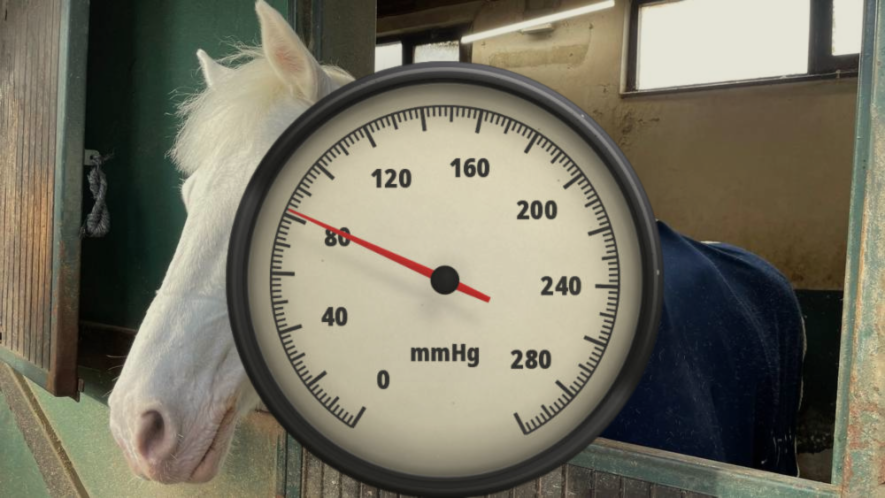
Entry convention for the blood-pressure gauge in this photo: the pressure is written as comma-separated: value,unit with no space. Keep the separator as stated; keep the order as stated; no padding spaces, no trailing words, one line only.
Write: 82,mmHg
